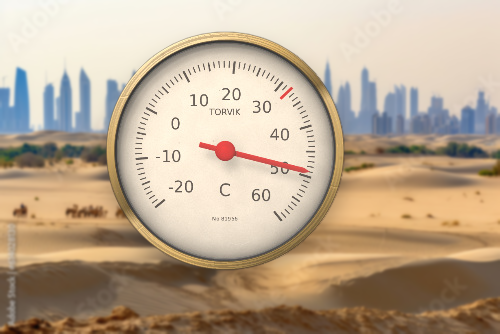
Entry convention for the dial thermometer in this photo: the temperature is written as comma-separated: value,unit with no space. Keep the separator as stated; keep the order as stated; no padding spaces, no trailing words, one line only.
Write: 49,°C
